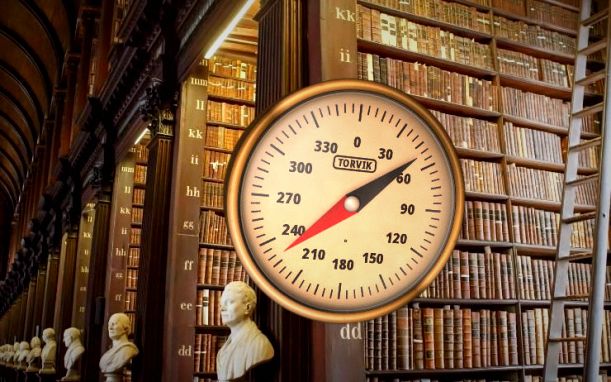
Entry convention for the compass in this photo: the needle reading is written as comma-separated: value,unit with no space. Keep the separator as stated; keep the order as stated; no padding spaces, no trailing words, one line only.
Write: 230,°
